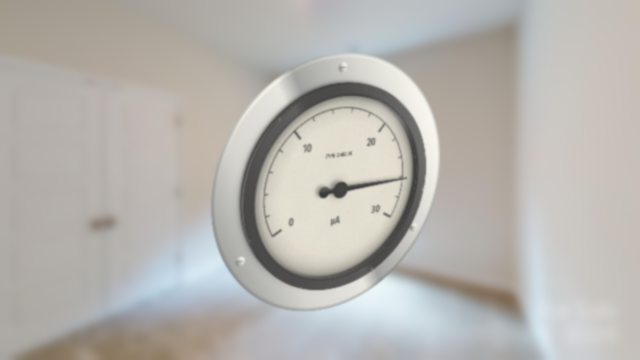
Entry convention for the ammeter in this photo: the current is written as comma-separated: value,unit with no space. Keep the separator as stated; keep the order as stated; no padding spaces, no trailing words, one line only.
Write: 26,µA
